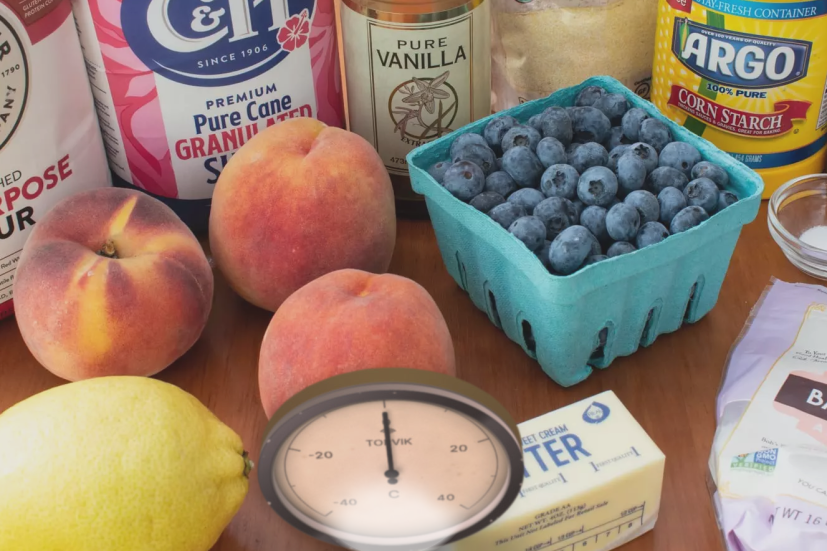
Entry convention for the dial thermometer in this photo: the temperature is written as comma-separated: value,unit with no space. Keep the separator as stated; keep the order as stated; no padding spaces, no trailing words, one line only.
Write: 0,°C
